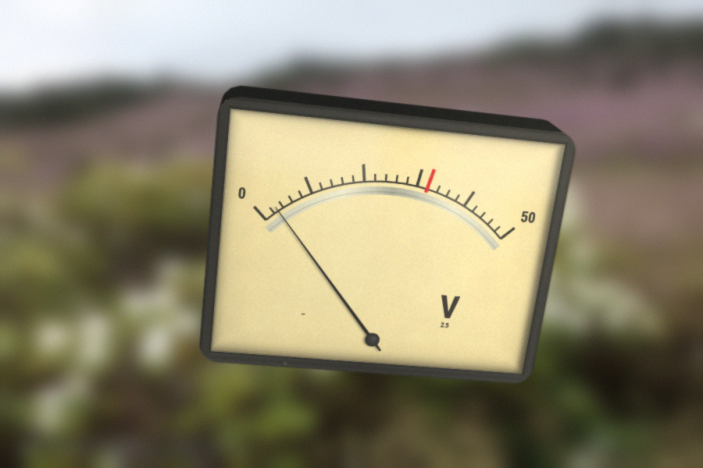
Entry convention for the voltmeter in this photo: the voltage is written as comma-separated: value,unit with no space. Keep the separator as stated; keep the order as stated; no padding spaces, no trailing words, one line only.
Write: 3,V
